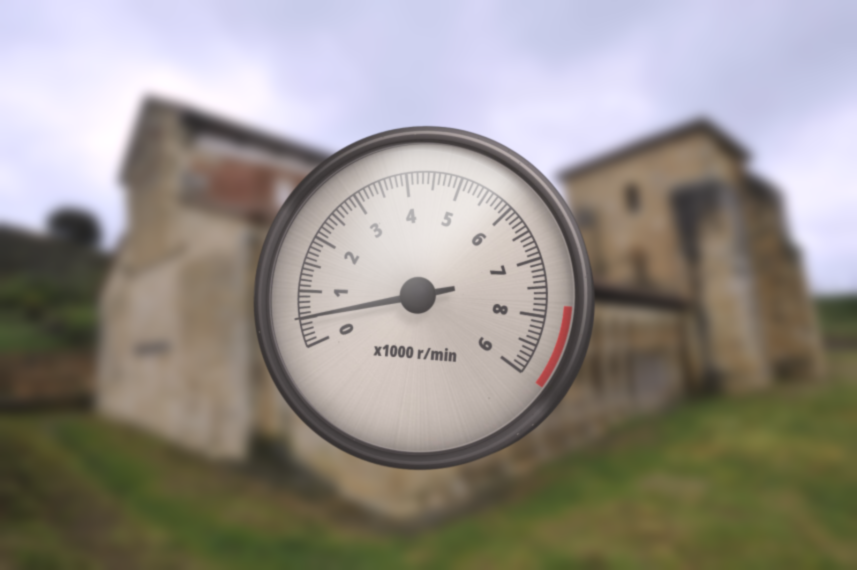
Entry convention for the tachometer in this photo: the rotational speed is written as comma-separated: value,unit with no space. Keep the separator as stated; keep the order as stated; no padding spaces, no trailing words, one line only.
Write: 500,rpm
